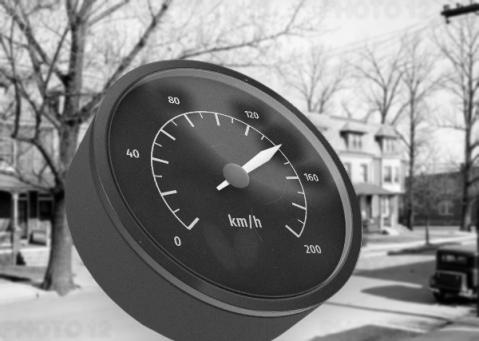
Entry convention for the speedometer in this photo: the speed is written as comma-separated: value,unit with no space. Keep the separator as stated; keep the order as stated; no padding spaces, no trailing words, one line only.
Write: 140,km/h
